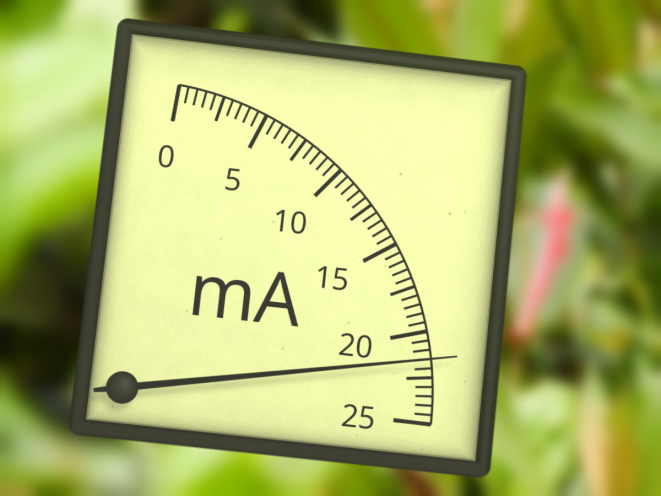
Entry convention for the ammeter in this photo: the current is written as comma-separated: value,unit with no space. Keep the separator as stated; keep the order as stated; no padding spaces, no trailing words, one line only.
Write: 21.5,mA
